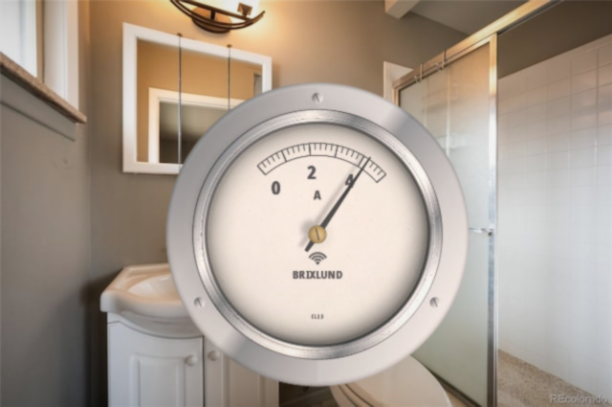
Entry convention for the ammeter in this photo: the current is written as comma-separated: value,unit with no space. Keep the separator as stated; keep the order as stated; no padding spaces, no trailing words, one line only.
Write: 4.2,A
